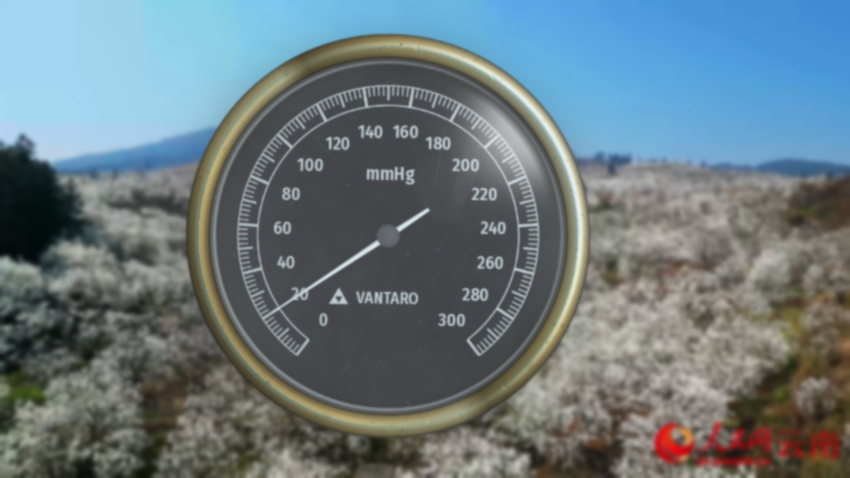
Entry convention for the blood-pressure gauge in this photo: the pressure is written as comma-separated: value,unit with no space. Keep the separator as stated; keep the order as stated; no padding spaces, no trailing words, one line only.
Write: 20,mmHg
